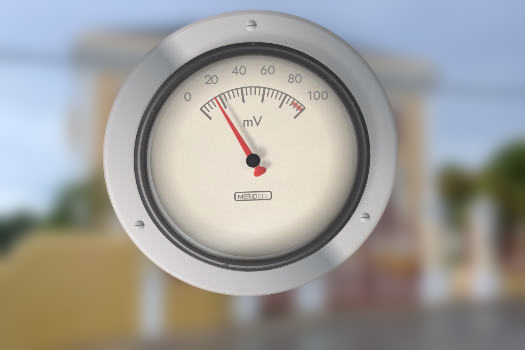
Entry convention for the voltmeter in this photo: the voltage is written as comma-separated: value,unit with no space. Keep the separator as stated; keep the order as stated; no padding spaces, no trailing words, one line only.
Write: 16,mV
